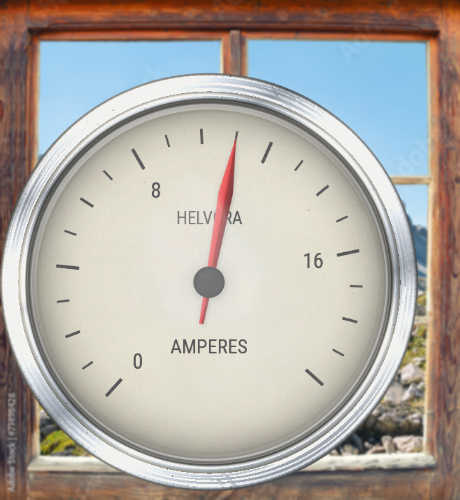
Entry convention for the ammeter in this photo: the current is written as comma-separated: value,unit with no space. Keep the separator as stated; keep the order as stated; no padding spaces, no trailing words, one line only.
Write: 11,A
